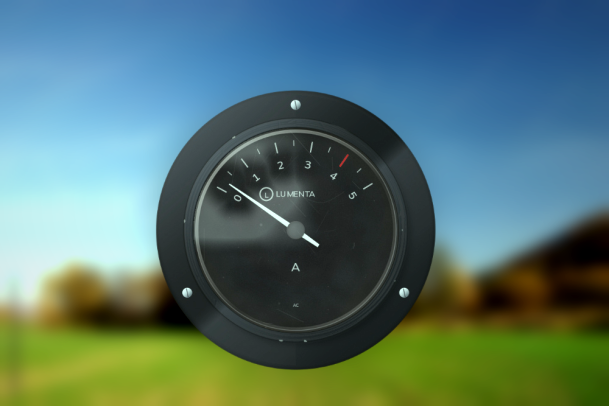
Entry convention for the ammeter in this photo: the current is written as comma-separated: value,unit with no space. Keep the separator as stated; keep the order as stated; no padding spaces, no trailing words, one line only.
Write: 0.25,A
